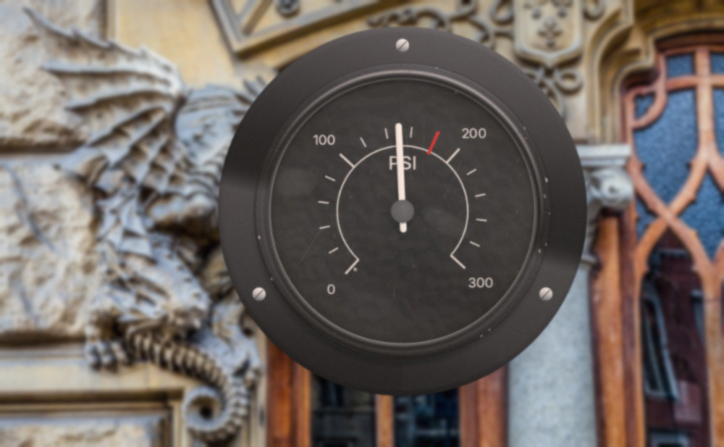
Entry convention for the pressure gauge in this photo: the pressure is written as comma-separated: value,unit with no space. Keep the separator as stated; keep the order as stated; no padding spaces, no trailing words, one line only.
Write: 150,psi
